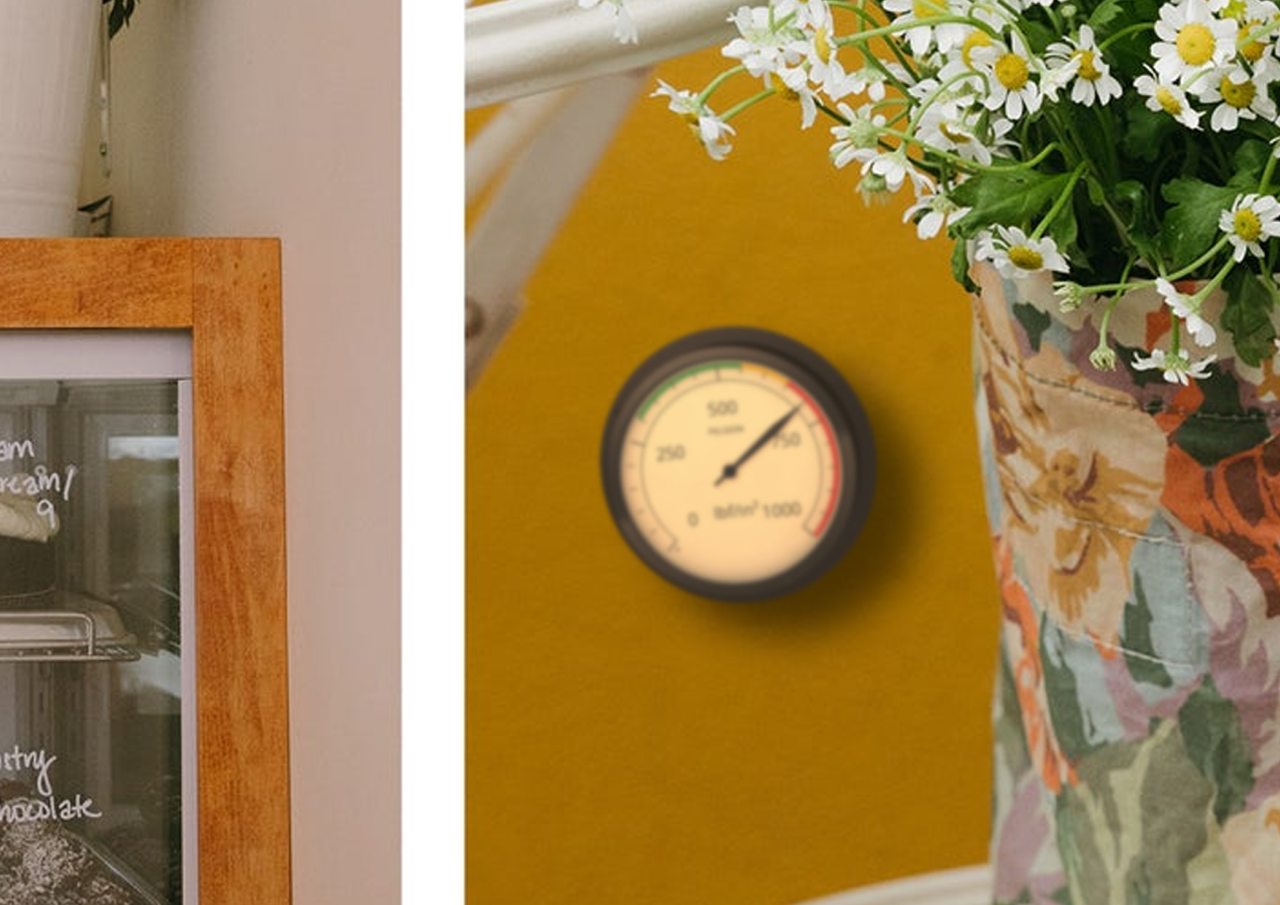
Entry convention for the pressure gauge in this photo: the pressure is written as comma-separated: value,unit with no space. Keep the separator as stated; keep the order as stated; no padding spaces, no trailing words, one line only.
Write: 700,psi
